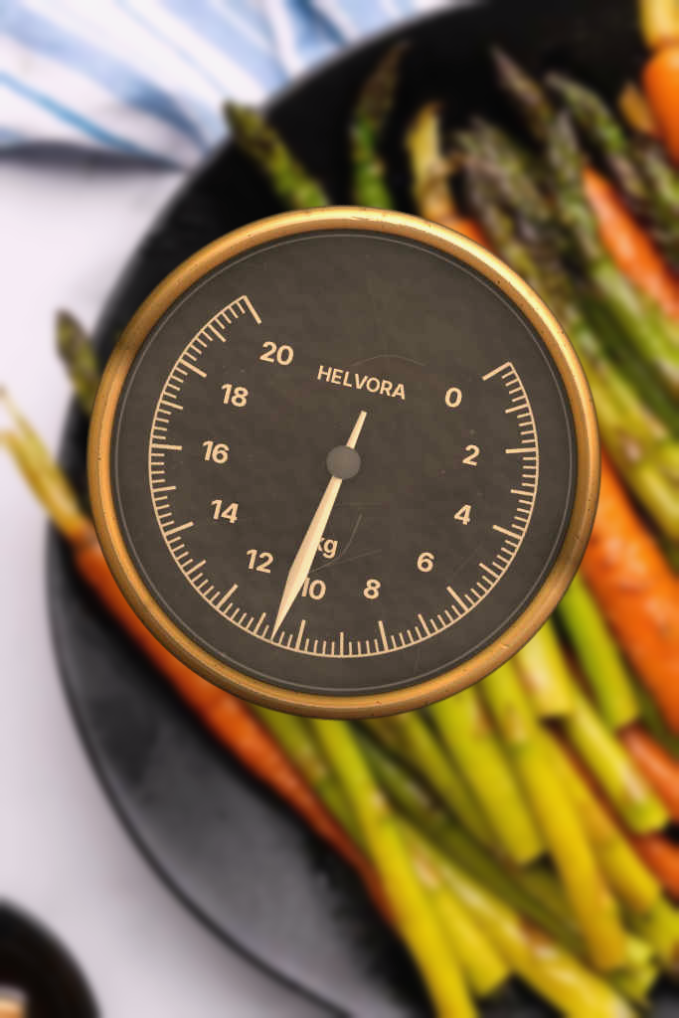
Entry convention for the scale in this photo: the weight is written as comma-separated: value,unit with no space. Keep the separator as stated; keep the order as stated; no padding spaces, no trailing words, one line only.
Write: 10.6,kg
